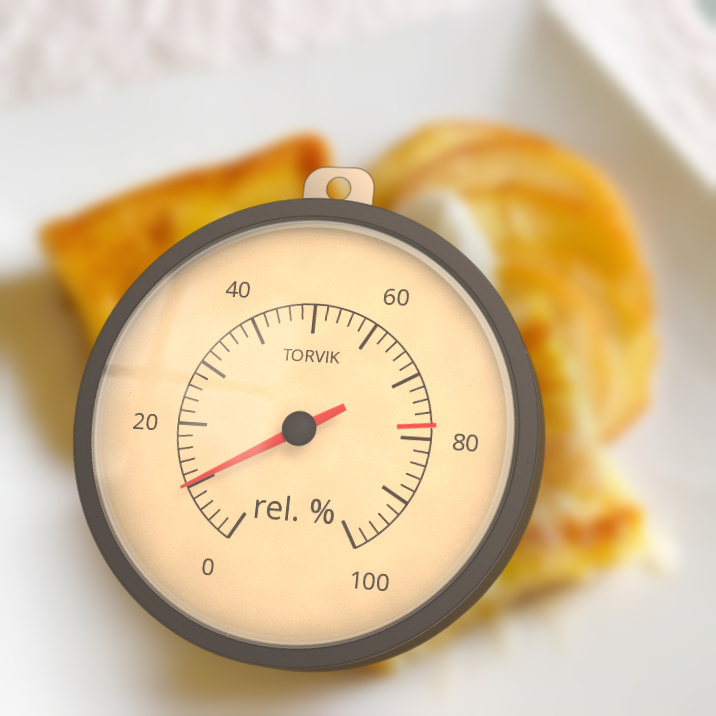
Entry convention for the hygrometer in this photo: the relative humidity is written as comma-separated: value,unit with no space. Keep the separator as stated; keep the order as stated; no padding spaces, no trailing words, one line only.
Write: 10,%
